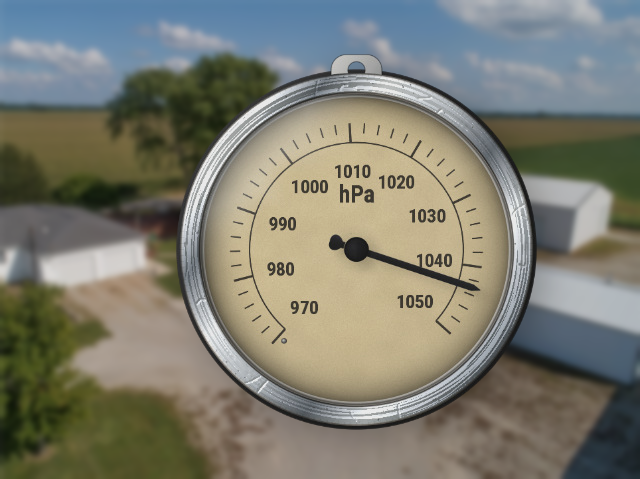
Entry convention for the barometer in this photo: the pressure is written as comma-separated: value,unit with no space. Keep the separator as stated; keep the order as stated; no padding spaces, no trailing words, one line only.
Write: 1043,hPa
